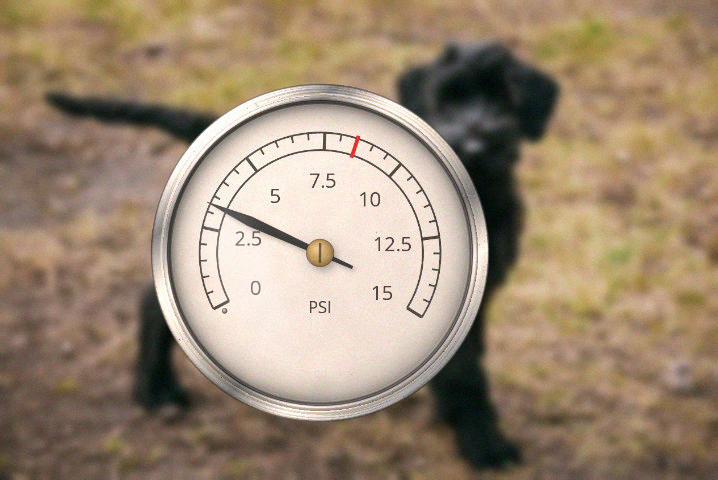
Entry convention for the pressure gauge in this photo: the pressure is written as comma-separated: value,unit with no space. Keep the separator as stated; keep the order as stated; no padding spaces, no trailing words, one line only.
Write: 3.25,psi
